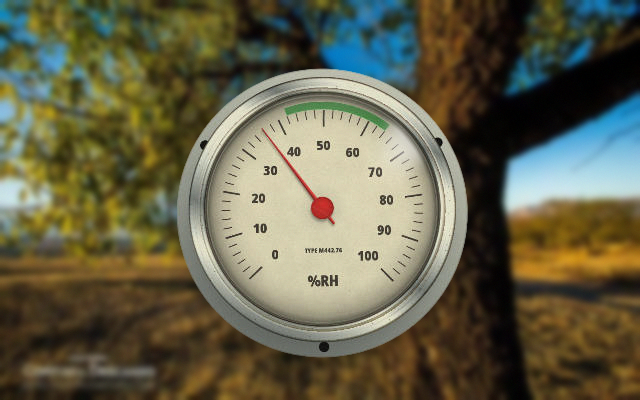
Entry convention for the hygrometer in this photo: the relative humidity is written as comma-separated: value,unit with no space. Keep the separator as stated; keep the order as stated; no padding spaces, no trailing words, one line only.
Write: 36,%
